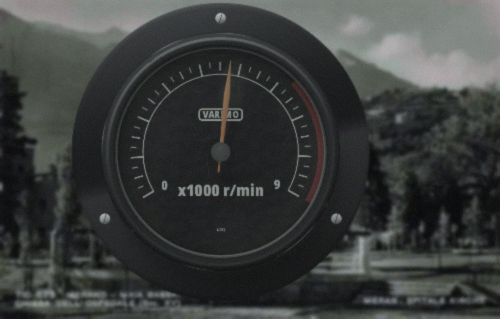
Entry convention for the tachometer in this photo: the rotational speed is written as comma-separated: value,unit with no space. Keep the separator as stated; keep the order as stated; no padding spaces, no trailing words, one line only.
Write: 4750,rpm
